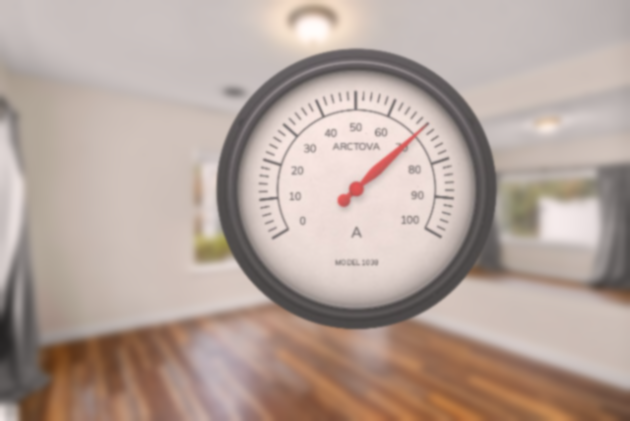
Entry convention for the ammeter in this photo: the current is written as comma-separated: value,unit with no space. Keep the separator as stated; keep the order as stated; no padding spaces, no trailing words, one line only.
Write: 70,A
